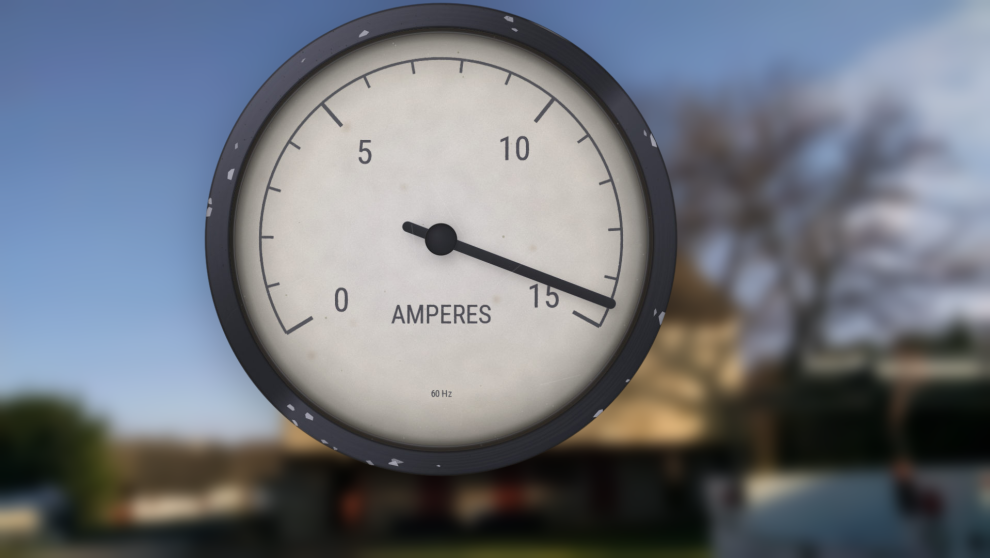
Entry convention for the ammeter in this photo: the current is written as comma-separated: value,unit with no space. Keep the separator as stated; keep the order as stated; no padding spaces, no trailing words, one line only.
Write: 14.5,A
